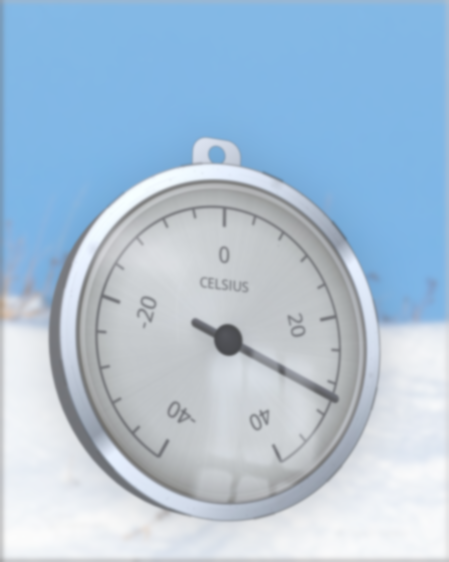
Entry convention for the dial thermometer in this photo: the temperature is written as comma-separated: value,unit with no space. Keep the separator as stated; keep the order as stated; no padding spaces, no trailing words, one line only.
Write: 30,°C
